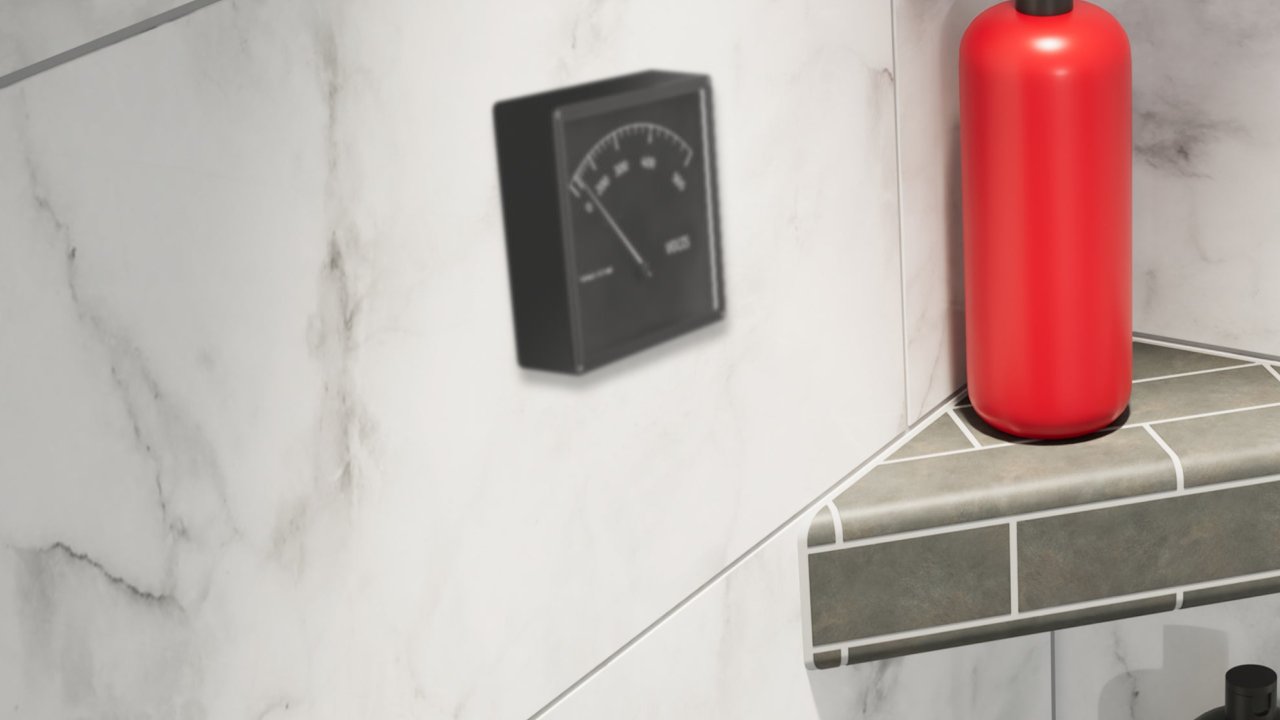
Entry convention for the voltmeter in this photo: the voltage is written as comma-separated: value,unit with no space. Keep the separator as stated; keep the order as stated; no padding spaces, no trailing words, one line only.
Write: 100,V
